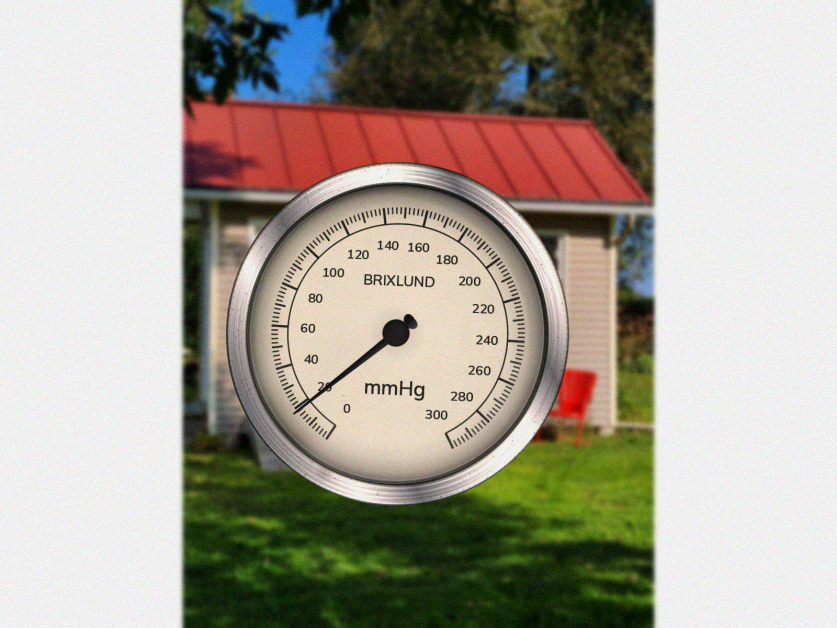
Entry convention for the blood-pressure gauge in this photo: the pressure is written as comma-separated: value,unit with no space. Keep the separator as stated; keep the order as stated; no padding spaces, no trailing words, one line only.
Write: 18,mmHg
